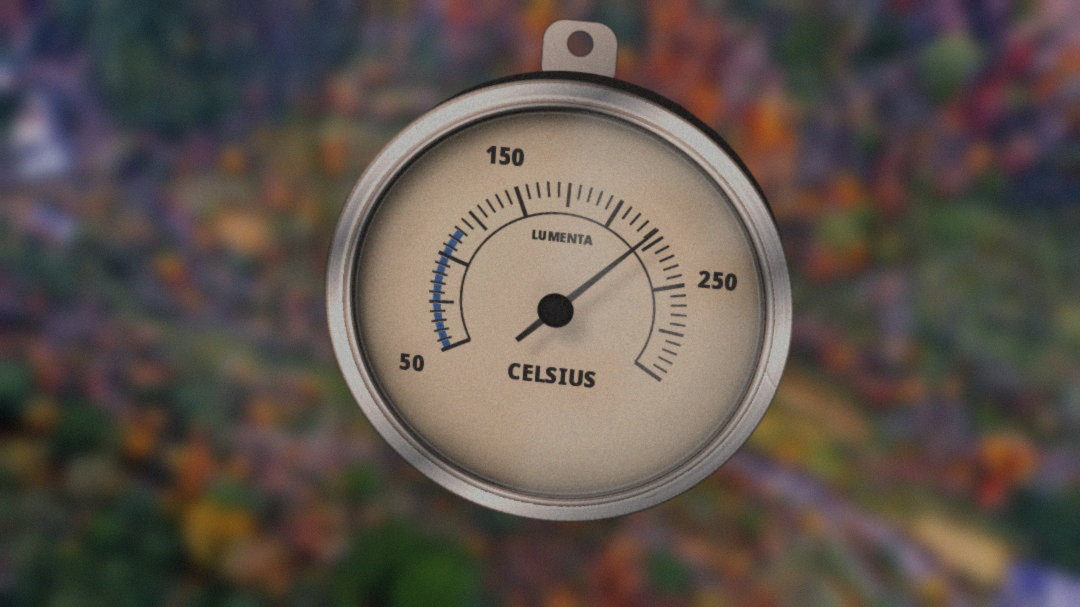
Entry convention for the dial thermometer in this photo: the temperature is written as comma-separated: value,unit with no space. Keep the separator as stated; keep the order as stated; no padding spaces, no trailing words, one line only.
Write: 220,°C
